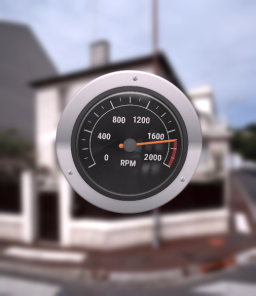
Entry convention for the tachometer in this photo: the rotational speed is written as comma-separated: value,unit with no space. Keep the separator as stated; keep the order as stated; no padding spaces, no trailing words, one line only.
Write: 1700,rpm
